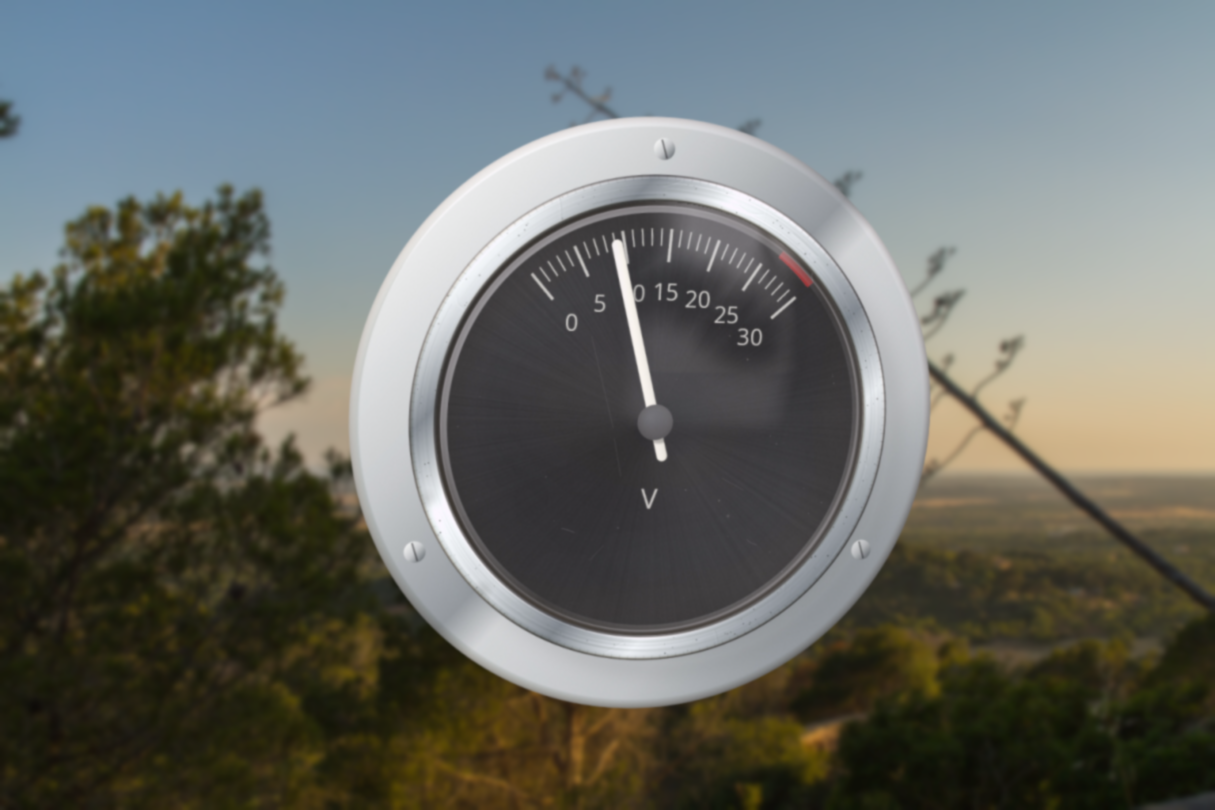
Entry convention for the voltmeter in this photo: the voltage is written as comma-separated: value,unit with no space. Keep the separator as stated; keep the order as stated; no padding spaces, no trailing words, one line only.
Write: 9,V
